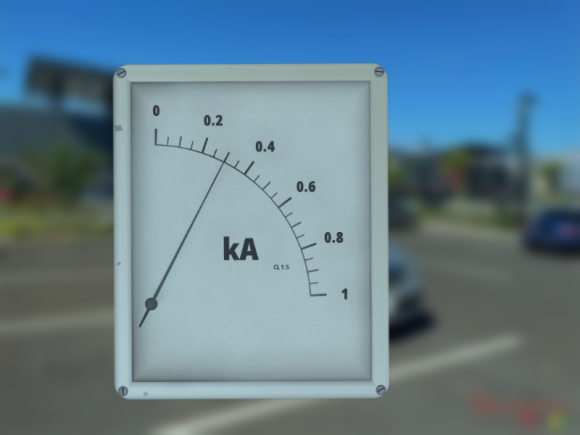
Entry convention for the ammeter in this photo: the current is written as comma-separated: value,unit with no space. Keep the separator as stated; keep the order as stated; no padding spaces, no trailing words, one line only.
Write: 0.3,kA
